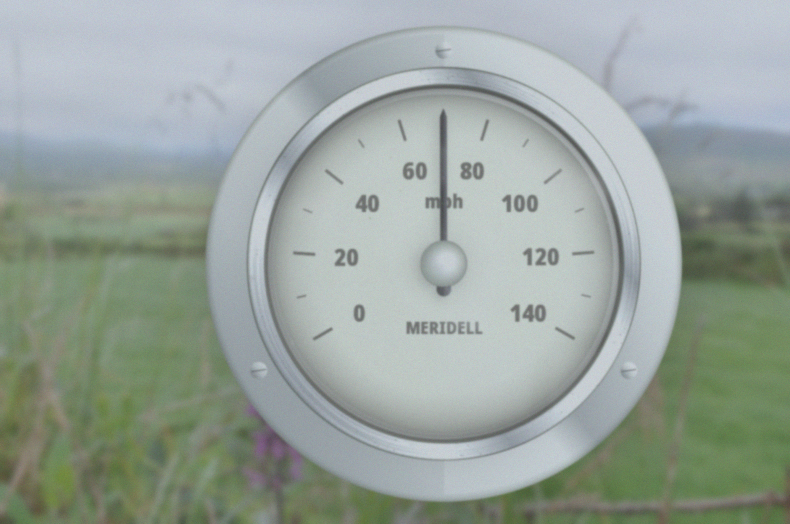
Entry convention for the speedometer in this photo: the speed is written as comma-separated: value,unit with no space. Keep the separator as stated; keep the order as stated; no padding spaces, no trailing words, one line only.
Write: 70,mph
